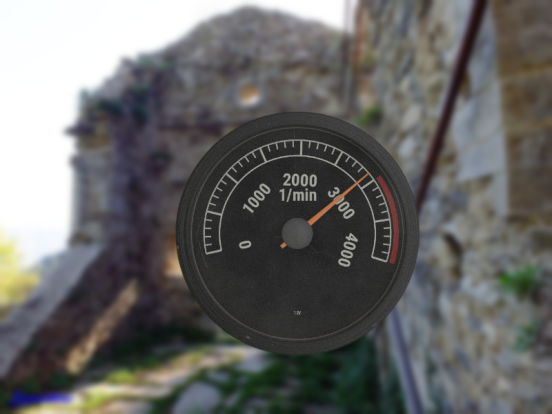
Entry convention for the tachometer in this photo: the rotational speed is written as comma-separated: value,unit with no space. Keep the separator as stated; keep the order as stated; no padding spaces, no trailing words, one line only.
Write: 2900,rpm
